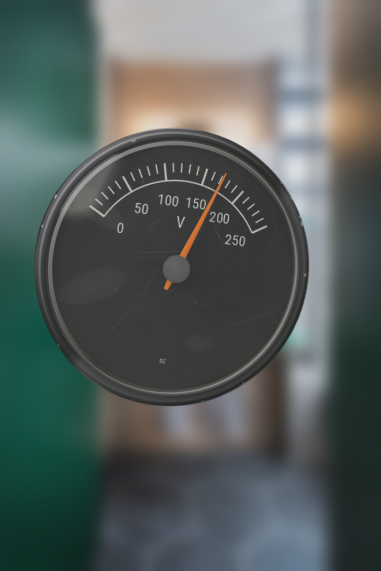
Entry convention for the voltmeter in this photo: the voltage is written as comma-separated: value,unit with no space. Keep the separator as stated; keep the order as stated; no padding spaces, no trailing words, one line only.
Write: 170,V
